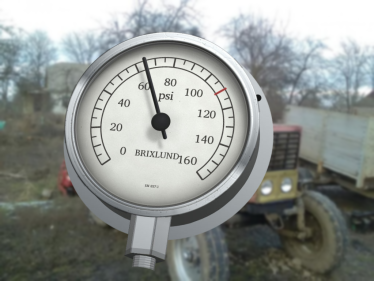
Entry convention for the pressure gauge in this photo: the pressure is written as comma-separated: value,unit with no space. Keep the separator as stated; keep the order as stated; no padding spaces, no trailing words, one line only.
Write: 65,psi
